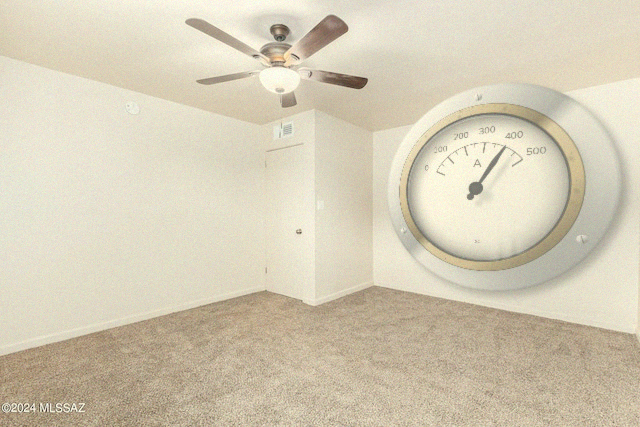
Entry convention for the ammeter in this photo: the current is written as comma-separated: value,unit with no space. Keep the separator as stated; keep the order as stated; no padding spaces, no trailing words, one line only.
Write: 400,A
